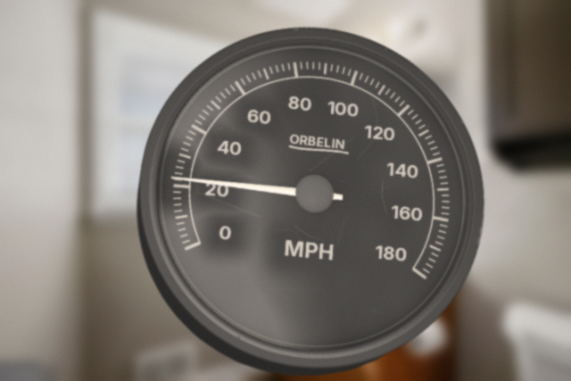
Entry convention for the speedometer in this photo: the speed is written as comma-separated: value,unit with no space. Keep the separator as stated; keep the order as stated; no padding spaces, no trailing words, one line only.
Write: 22,mph
